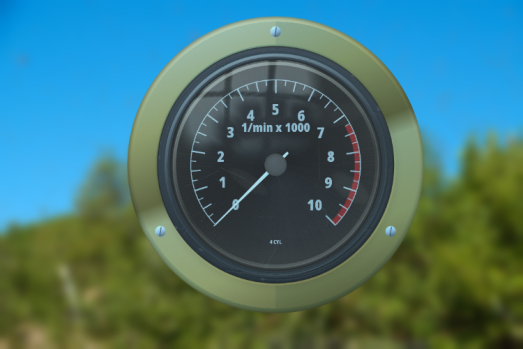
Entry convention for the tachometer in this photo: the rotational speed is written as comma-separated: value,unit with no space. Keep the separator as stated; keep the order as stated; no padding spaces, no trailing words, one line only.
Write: 0,rpm
